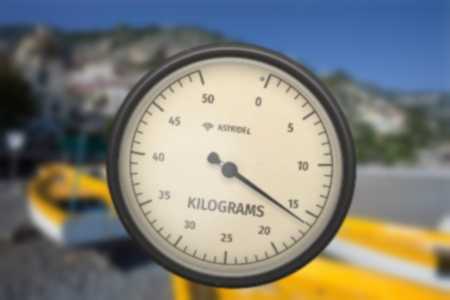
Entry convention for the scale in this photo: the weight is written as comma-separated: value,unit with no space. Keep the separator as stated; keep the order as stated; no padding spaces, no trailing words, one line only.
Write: 16,kg
